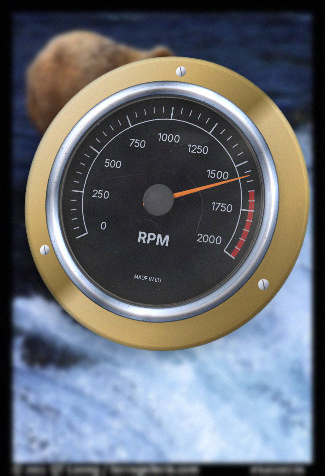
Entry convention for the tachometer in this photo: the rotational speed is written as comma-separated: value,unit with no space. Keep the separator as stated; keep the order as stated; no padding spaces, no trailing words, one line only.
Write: 1575,rpm
